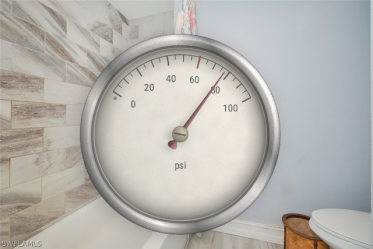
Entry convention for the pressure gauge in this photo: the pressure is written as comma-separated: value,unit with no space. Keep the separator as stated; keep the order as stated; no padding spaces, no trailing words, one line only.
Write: 77.5,psi
